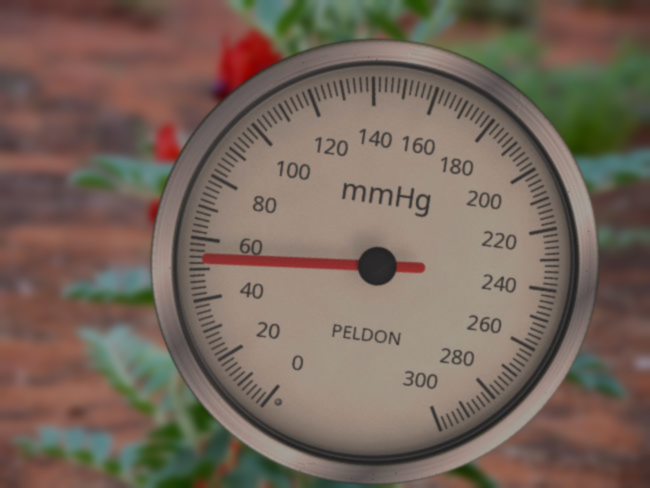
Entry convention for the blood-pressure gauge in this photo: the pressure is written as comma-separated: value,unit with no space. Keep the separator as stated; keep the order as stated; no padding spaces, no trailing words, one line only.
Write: 54,mmHg
